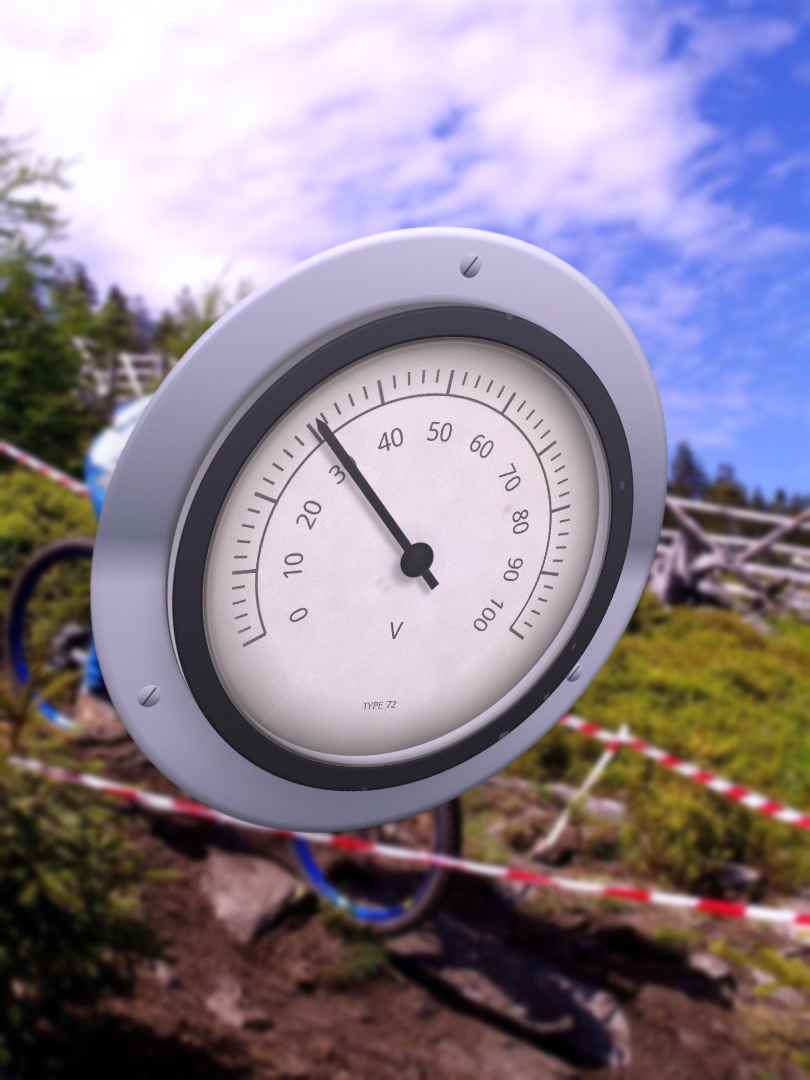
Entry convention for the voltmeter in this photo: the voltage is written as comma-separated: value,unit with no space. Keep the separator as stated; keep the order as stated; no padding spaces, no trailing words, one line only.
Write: 31,V
